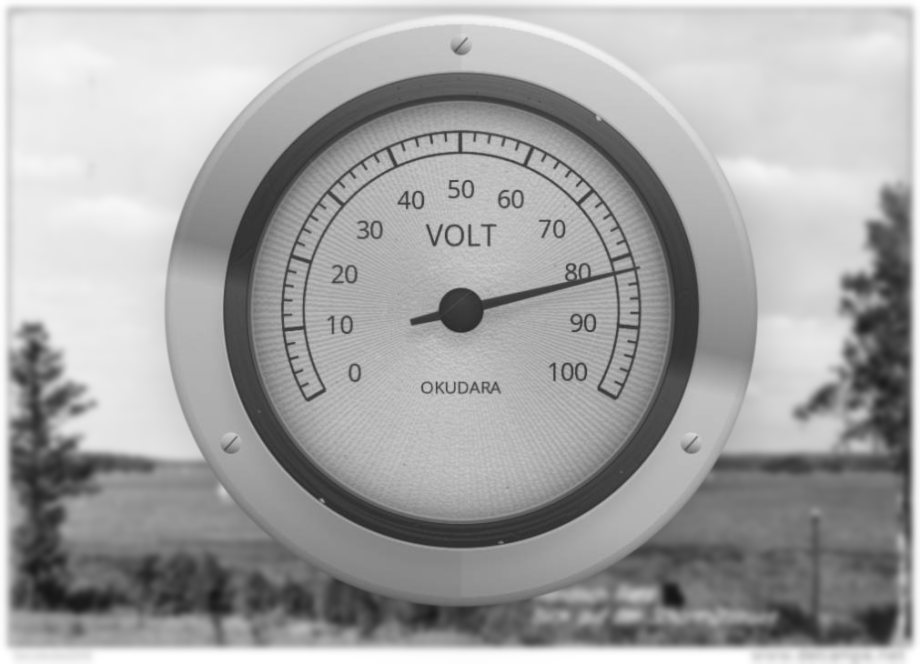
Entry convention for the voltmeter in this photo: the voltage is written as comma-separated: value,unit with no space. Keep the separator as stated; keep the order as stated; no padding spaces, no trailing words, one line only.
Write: 82,V
